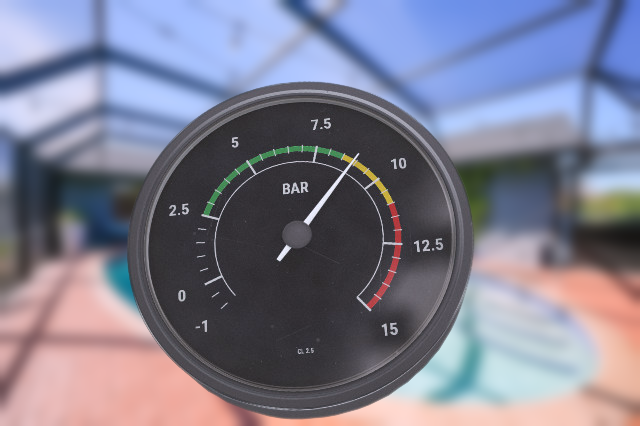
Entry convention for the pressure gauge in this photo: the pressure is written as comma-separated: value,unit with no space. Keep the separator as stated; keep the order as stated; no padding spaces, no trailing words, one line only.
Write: 9,bar
